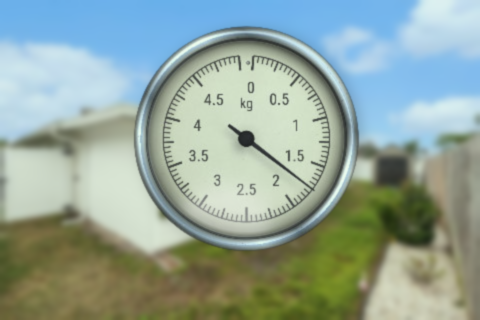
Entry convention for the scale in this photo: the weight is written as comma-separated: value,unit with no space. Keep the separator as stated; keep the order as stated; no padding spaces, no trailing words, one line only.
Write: 1.75,kg
